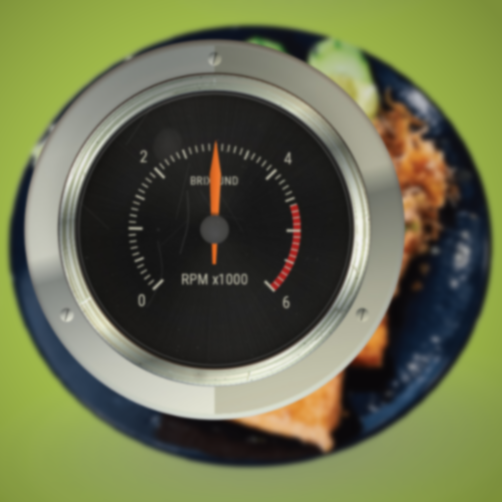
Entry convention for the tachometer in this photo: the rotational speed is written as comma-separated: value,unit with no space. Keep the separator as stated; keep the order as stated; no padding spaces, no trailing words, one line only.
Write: 3000,rpm
